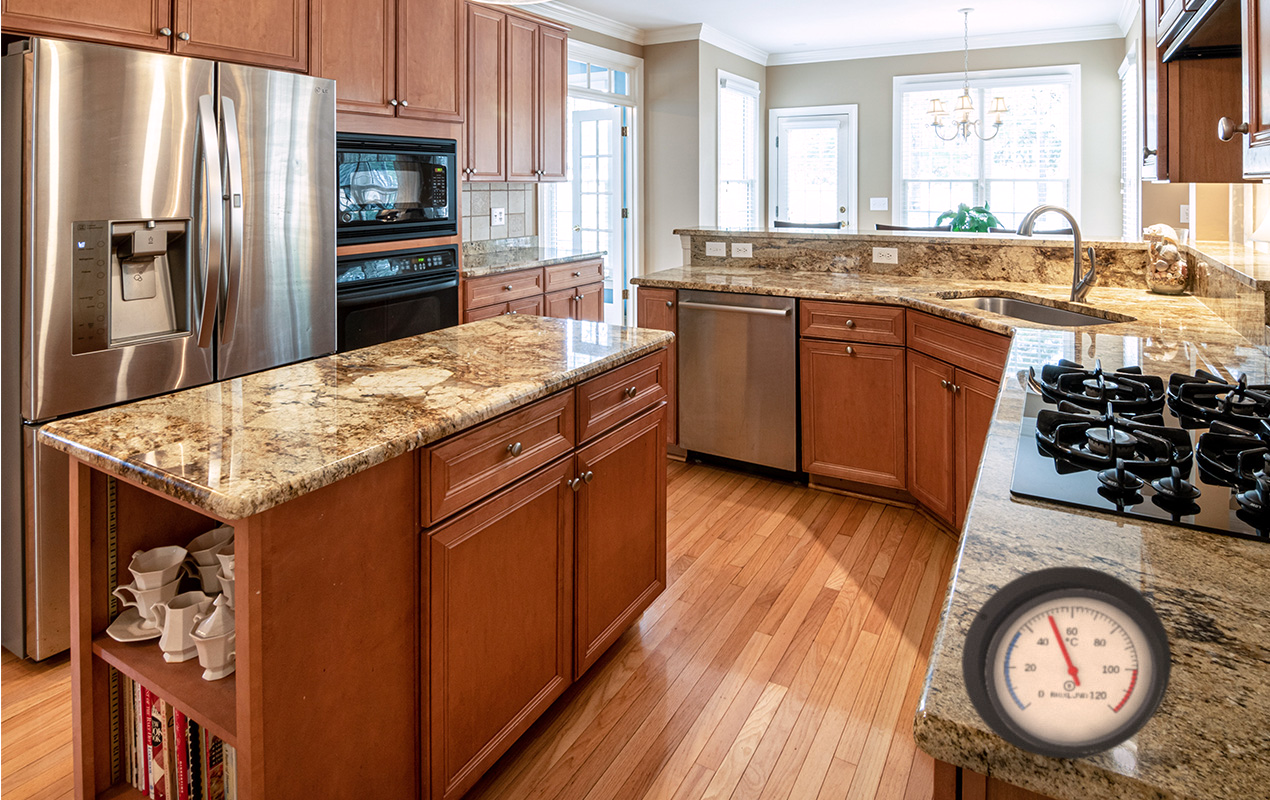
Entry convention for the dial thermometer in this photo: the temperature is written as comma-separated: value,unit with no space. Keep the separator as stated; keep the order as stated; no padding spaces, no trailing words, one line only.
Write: 50,°C
